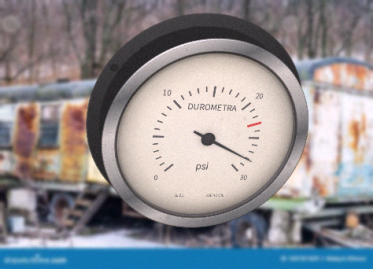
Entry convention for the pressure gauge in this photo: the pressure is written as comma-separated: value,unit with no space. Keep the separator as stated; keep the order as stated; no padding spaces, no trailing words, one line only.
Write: 28,psi
